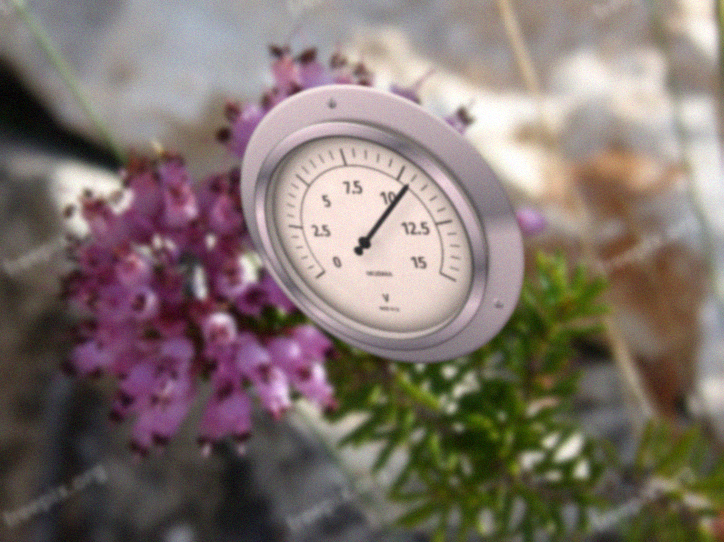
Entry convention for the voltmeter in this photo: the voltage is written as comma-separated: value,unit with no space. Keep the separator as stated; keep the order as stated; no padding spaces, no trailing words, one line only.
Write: 10.5,V
